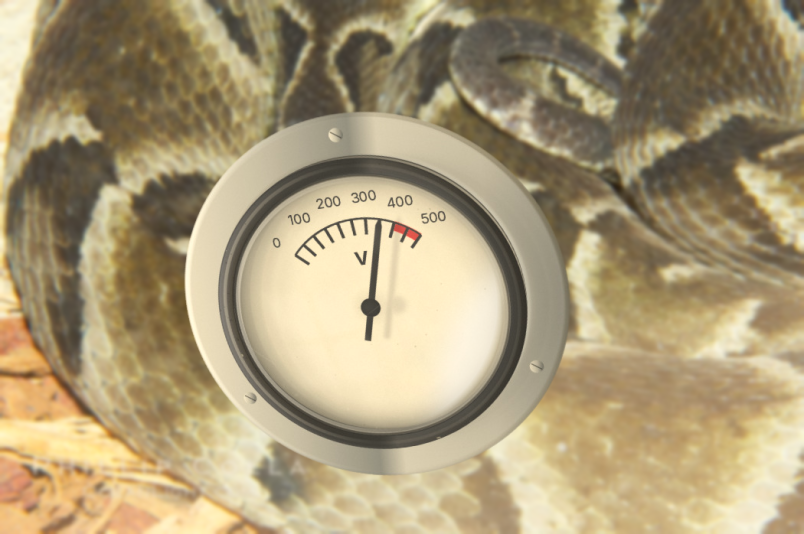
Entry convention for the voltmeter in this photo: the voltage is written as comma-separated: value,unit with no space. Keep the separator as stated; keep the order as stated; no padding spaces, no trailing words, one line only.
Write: 350,V
